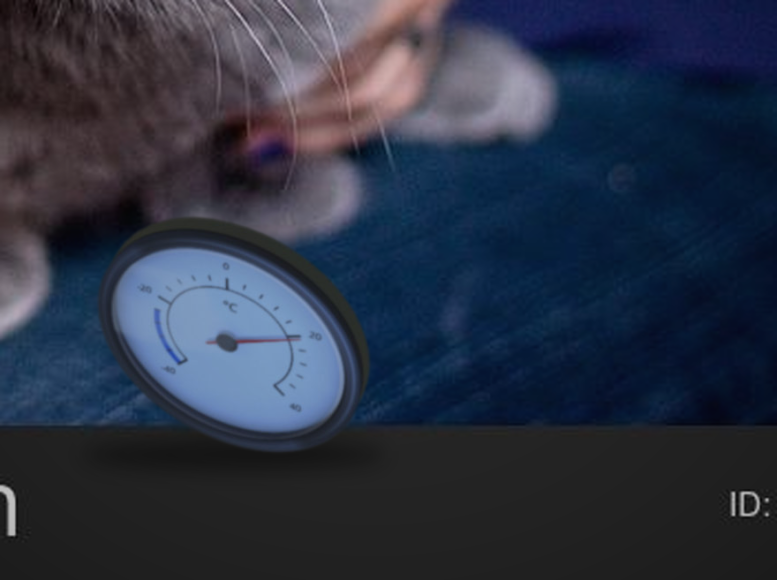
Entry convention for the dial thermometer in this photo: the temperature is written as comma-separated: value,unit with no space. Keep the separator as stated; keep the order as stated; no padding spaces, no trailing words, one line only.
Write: 20,°C
